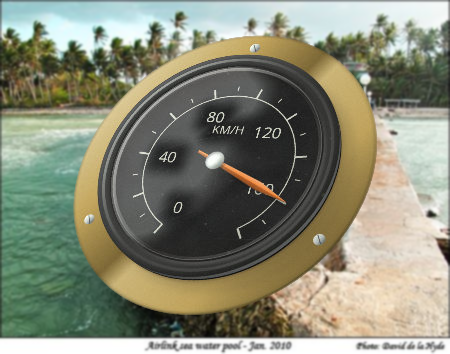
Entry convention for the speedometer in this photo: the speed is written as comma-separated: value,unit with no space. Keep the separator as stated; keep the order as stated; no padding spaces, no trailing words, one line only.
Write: 160,km/h
